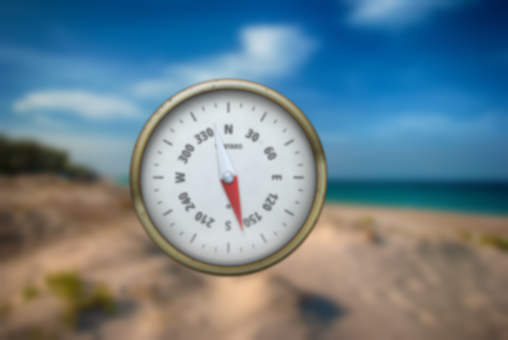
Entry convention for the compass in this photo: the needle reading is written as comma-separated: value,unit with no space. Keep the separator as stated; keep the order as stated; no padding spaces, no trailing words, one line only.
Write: 165,°
